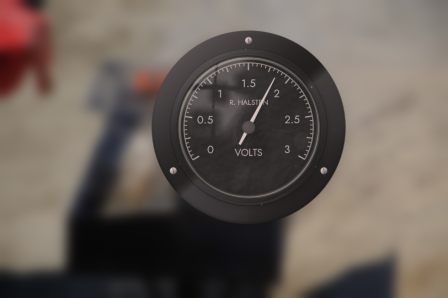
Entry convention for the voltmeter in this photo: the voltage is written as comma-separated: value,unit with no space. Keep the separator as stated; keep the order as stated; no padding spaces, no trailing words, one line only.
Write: 1.85,V
